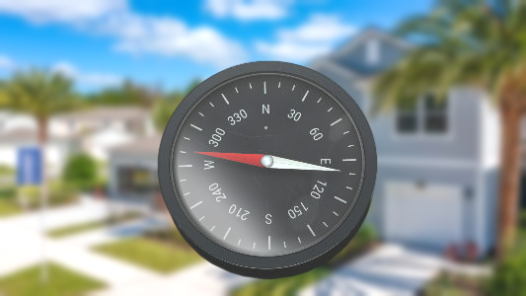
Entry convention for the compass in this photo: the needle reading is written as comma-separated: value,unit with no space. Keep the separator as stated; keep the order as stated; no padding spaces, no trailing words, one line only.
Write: 280,°
